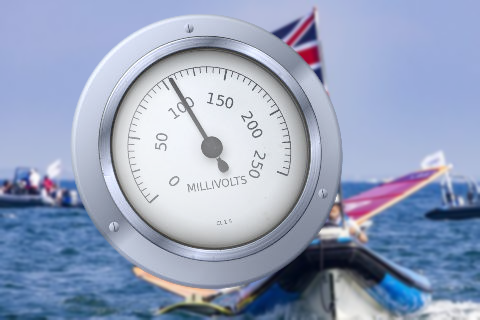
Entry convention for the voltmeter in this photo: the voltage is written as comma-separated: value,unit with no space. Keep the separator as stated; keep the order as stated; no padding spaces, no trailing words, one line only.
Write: 105,mV
